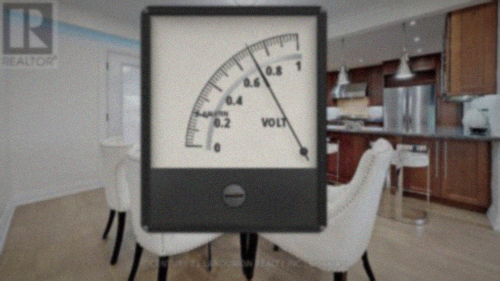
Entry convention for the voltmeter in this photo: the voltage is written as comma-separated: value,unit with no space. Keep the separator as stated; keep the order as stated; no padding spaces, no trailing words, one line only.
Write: 0.7,V
